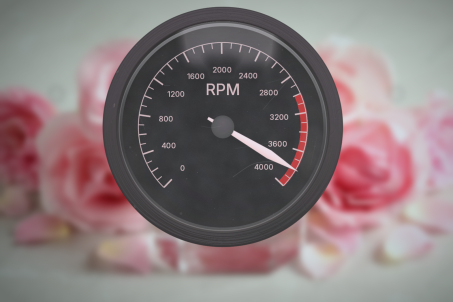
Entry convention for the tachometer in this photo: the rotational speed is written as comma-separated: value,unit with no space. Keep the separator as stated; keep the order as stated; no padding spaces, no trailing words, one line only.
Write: 3800,rpm
